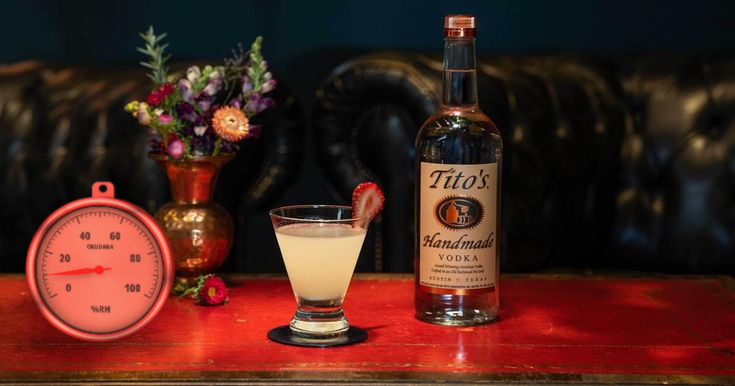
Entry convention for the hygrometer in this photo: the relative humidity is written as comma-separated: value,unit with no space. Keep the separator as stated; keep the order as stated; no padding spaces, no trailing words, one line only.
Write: 10,%
